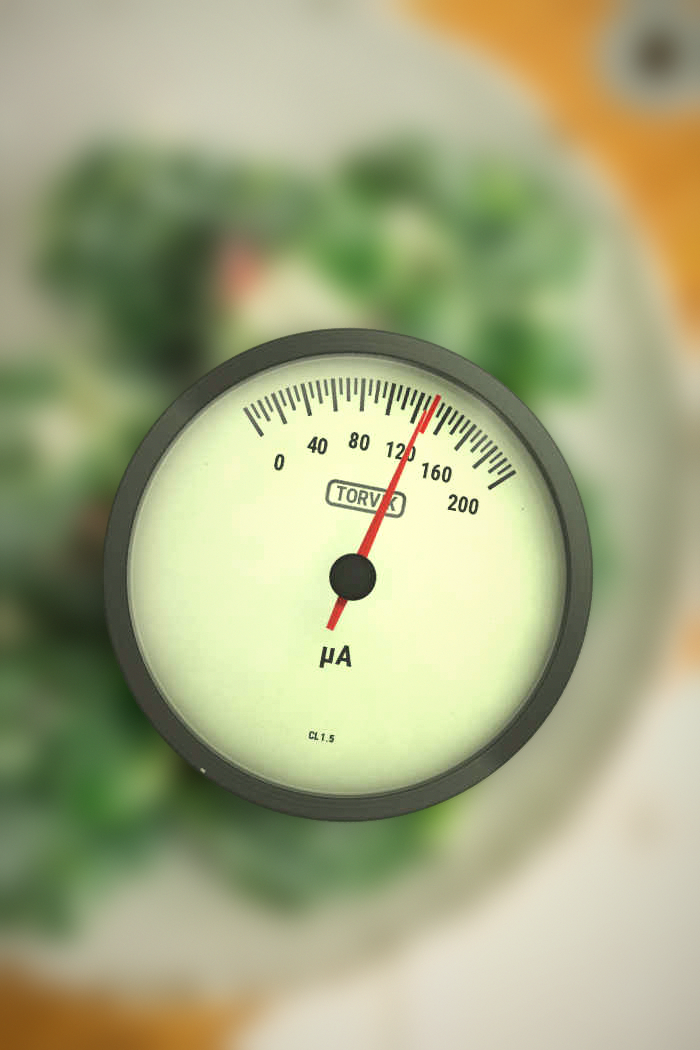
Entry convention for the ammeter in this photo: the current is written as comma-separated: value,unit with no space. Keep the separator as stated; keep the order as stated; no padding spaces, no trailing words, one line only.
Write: 125,µA
